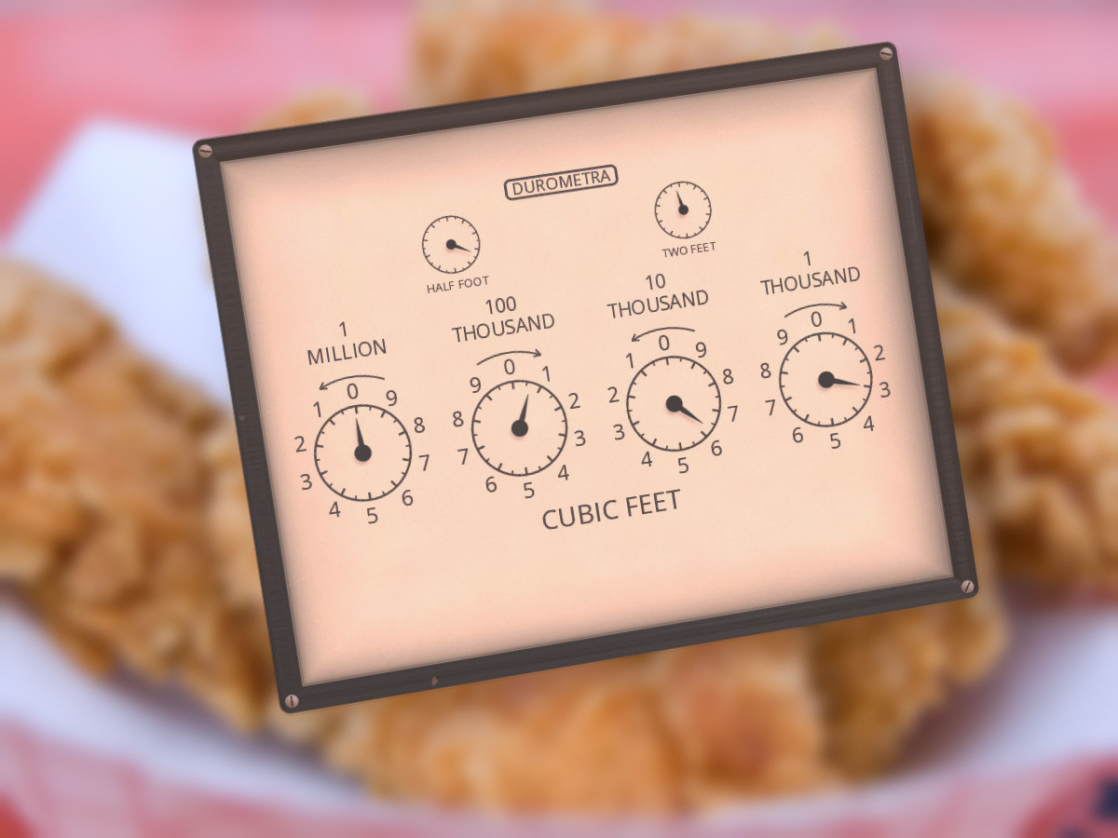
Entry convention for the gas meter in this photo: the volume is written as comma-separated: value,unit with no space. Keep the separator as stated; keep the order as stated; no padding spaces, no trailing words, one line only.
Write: 6300,ft³
